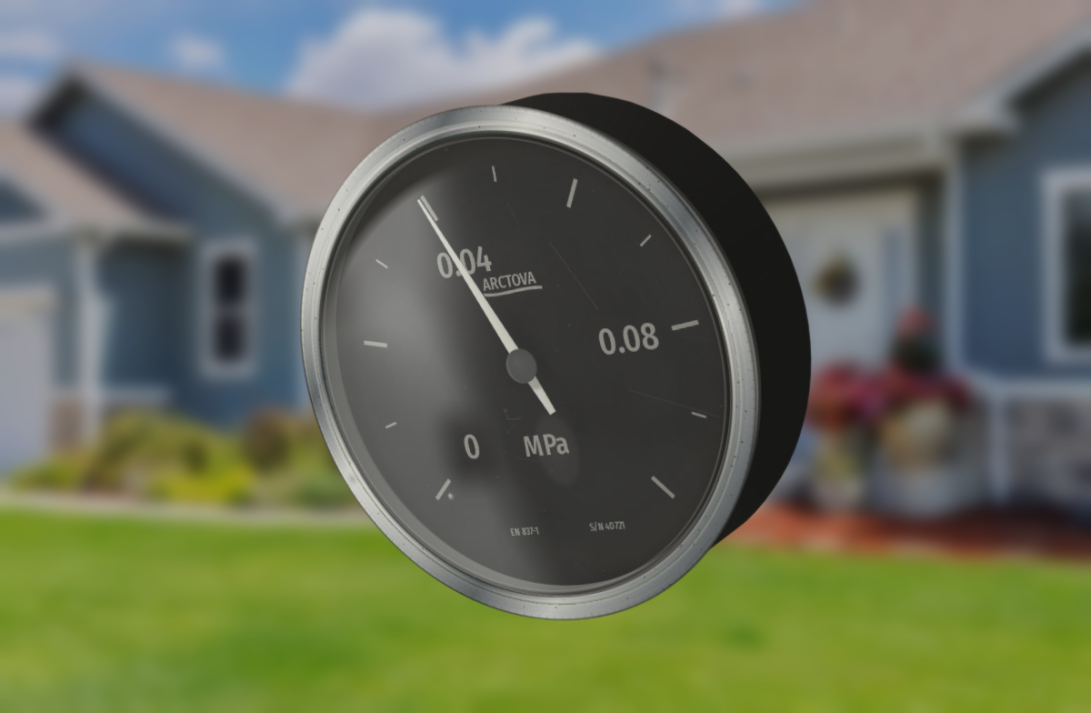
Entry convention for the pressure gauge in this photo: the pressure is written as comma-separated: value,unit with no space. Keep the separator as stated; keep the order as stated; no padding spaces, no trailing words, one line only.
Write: 0.04,MPa
